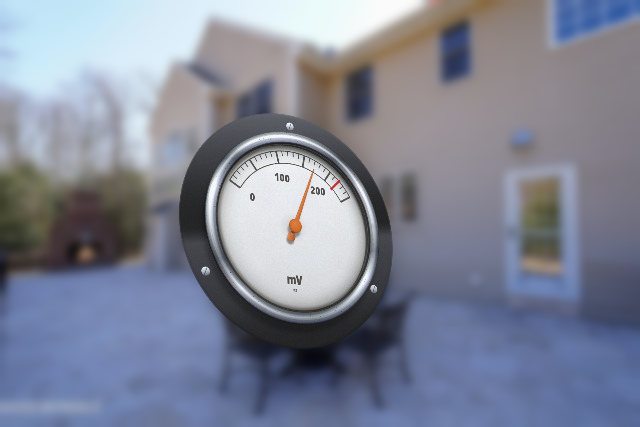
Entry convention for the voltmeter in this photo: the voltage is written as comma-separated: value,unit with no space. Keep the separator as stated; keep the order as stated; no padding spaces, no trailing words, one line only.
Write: 170,mV
